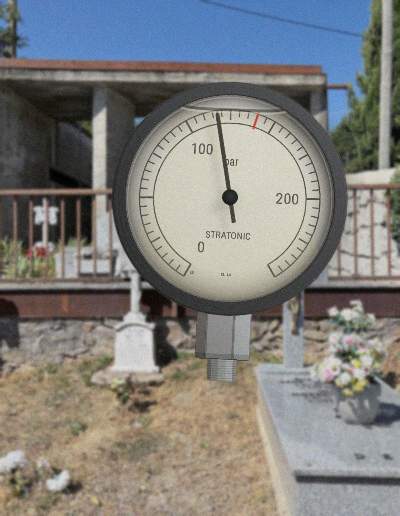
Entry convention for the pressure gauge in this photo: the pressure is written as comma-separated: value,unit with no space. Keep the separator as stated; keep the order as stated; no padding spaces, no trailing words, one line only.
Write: 117.5,bar
